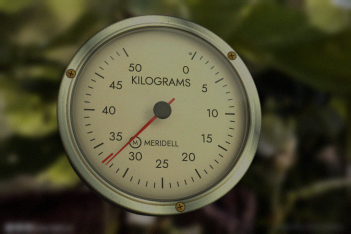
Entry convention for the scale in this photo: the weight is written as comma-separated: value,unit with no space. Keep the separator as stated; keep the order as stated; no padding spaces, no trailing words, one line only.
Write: 32.5,kg
